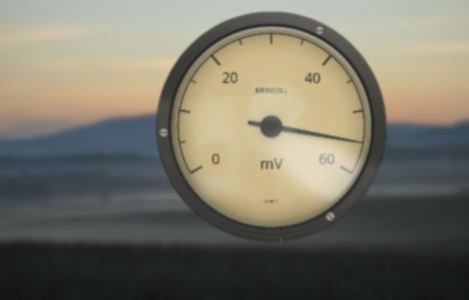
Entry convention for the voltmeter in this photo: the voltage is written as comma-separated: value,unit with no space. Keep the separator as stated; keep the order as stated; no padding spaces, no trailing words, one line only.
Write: 55,mV
